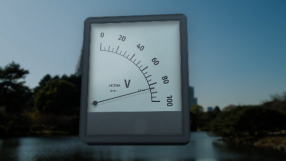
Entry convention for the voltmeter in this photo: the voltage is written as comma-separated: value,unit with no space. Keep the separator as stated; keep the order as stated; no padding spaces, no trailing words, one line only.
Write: 85,V
